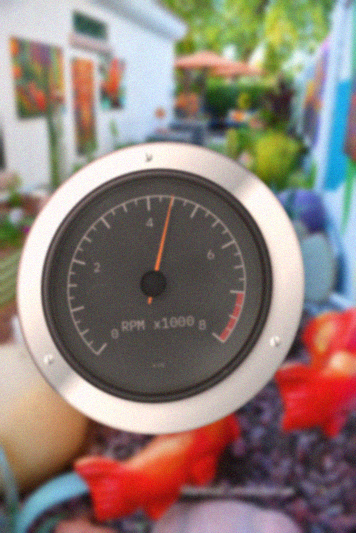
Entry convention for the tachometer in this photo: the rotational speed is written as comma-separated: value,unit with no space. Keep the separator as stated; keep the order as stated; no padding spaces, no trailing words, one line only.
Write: 4500,rpm
